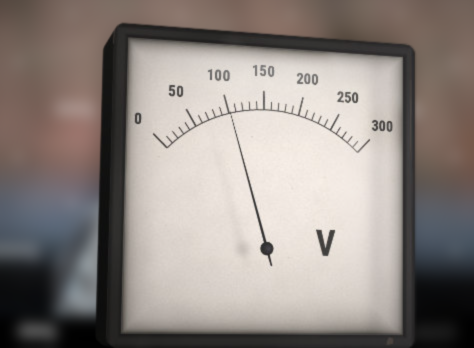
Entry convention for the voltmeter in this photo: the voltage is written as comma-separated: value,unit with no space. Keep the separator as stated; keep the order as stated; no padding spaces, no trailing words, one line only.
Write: 100,V
